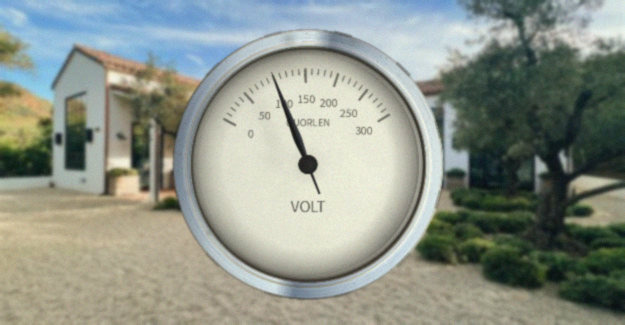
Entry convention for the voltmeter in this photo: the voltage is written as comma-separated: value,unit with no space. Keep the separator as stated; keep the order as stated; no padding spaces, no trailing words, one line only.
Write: 100,V
